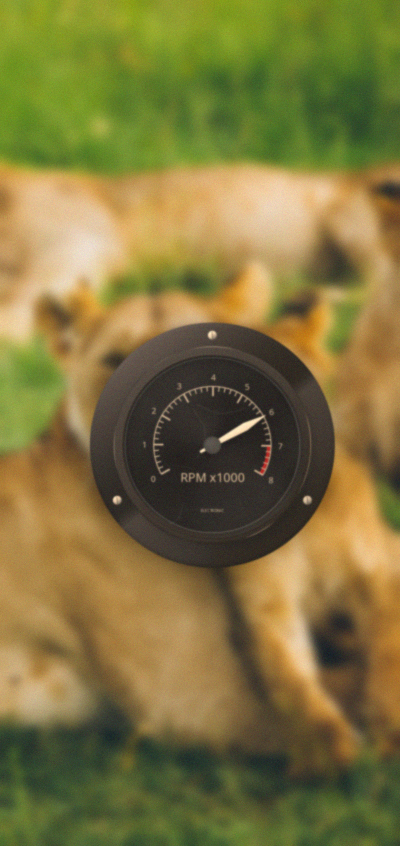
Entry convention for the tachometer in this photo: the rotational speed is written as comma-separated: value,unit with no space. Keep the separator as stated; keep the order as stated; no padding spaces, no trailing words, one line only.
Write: 6000,rpm
